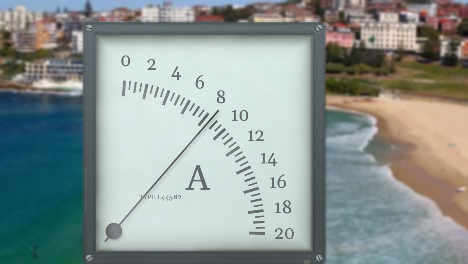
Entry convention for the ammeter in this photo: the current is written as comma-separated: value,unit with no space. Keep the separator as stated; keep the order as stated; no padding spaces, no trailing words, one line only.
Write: 8.5,A
